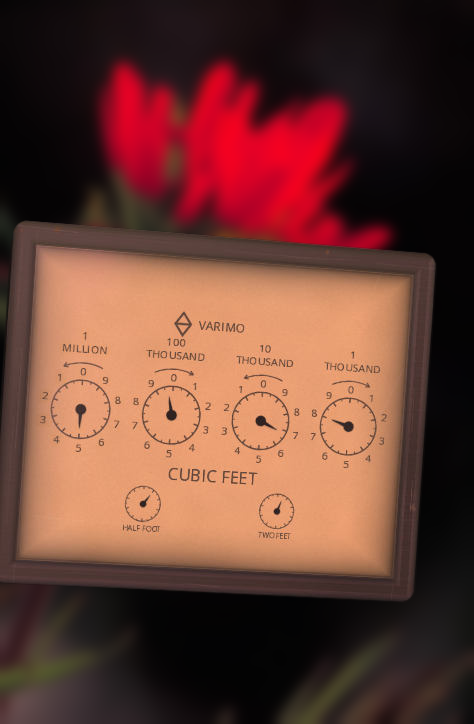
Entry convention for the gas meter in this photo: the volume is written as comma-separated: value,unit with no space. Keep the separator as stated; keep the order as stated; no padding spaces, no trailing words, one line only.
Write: 496800,ft³
